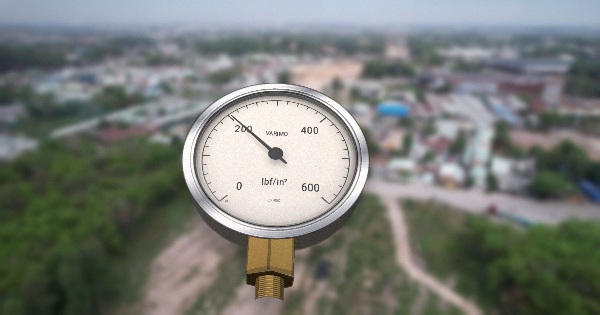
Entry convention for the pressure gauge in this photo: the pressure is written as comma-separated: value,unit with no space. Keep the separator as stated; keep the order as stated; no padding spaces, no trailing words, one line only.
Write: 200,psi
